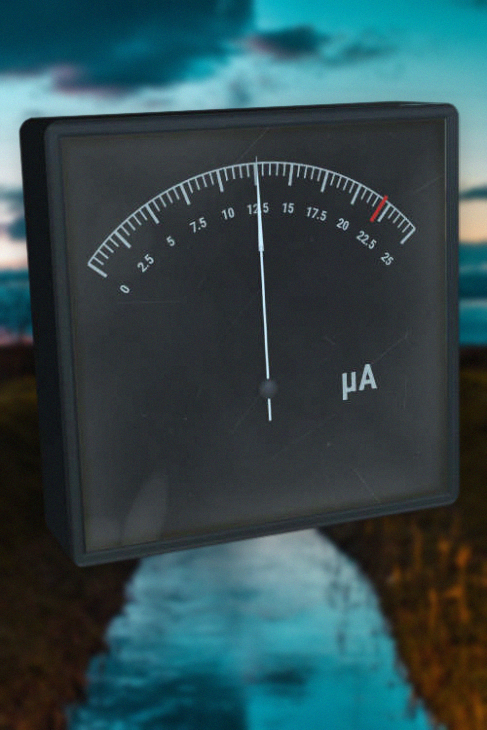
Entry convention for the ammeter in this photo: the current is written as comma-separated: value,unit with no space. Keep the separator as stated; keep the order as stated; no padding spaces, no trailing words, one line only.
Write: 12.5,µA
